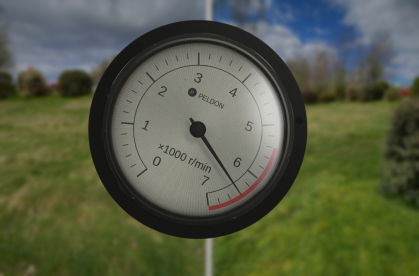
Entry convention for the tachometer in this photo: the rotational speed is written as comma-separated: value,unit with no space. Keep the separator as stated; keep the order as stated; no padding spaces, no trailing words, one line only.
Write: 6400,rpm
